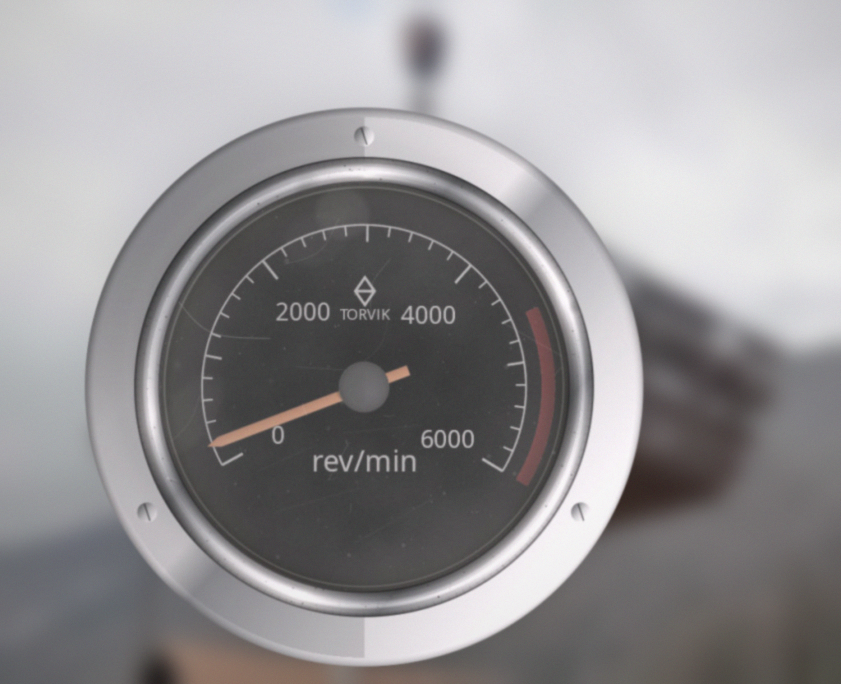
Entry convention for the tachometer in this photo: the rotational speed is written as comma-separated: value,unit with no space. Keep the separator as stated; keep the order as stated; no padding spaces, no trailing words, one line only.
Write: 200,rpm
